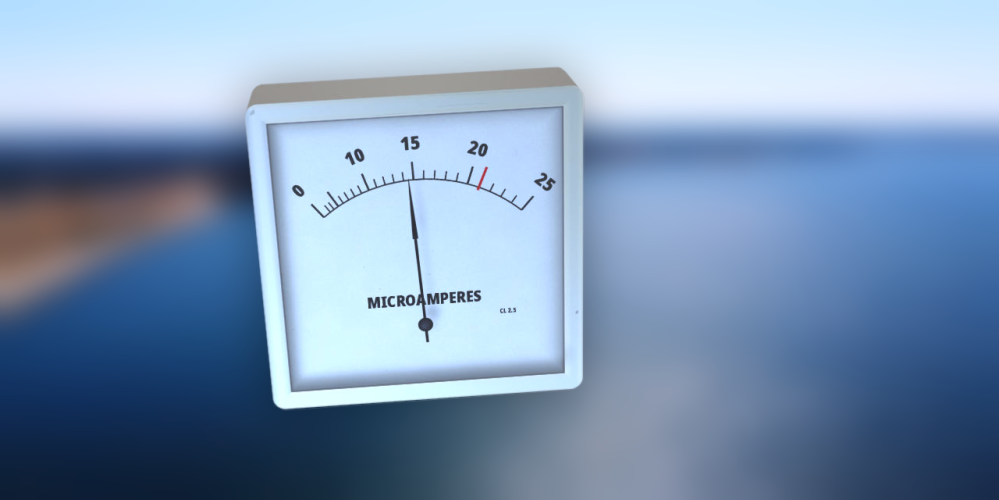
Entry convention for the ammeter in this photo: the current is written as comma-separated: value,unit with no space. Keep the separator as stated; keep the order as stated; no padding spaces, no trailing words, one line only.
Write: 14.5,µA
